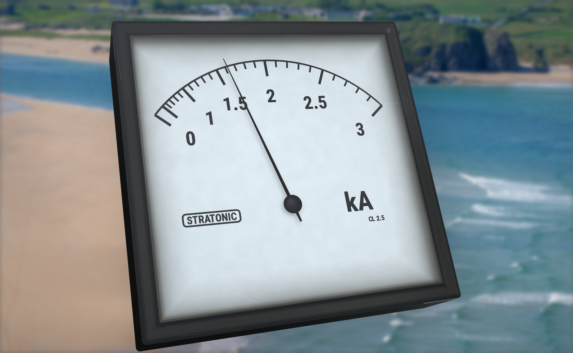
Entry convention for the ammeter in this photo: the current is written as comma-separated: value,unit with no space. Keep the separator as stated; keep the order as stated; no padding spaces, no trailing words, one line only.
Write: 1.6,kA
